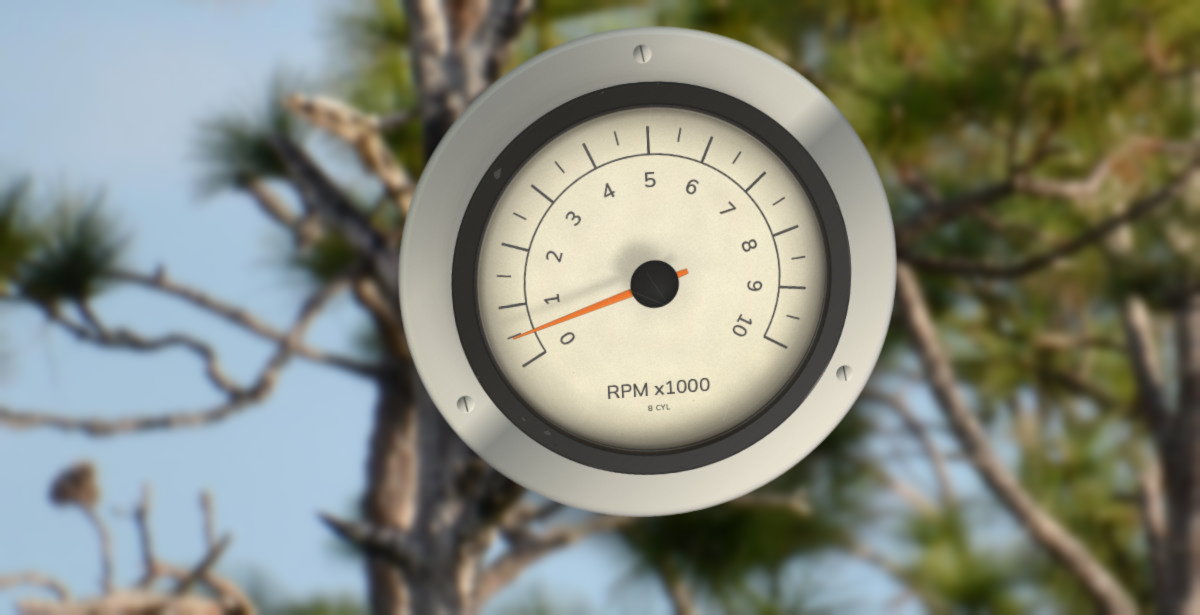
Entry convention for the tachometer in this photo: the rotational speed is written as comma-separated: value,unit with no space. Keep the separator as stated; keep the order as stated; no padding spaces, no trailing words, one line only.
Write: 500,rpm
